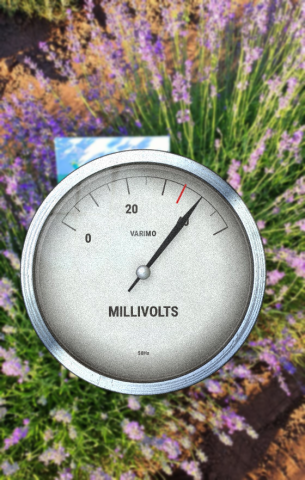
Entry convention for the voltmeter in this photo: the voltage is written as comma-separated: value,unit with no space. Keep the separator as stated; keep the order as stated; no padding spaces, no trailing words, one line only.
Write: 40,mV
